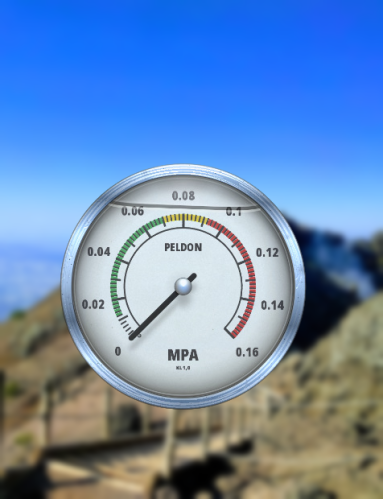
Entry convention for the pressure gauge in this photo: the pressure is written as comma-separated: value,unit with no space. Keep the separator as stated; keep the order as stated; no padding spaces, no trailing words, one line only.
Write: 0,MPa
